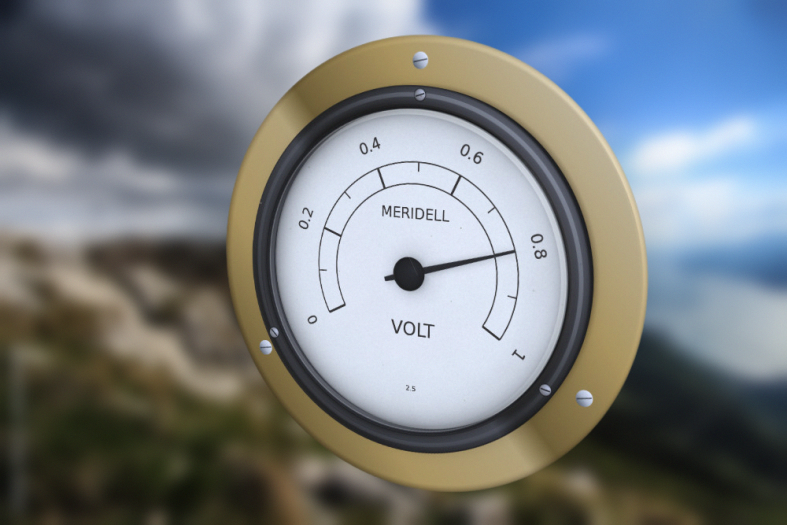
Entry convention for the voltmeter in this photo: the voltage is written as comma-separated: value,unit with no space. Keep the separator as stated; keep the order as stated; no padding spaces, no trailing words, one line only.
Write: 0.8,V
